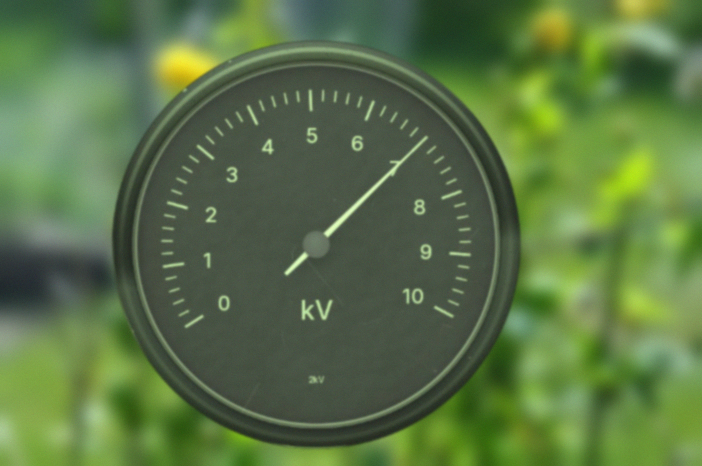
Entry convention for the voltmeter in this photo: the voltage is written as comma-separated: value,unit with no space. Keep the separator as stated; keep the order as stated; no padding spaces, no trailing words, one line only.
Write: 7,kV
